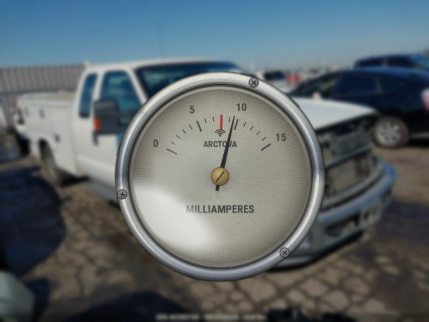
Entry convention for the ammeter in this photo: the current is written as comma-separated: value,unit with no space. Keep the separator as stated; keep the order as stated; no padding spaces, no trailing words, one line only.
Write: 9.5,mA
